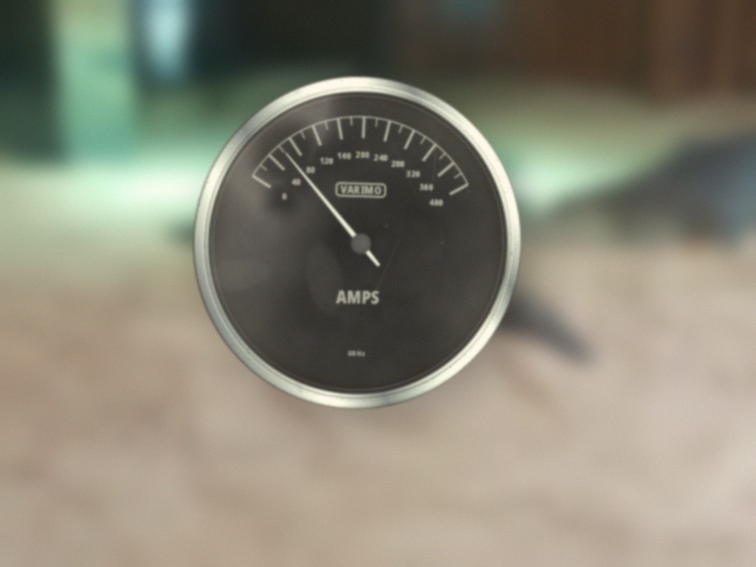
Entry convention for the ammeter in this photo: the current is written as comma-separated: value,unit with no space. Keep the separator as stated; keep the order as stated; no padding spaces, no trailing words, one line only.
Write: 60,A
